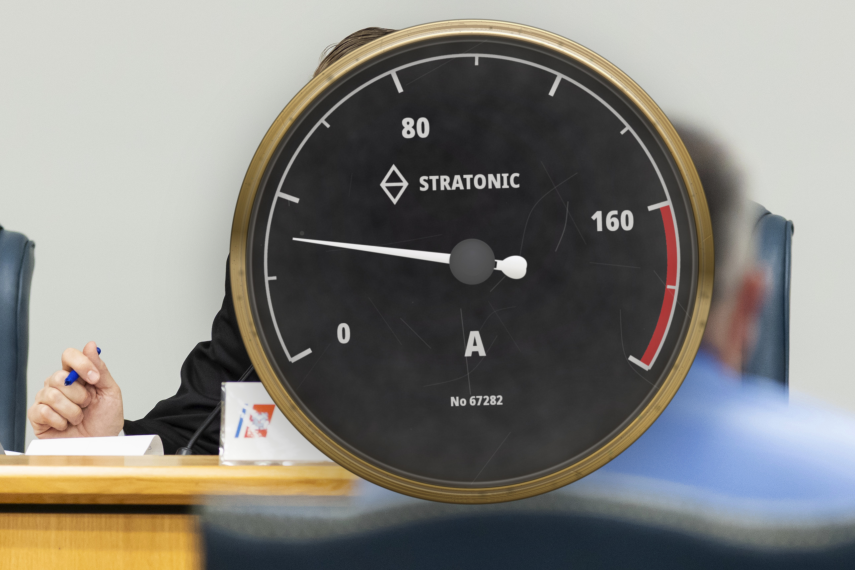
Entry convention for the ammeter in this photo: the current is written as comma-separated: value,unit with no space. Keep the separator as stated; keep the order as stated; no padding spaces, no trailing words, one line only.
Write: 30,A
